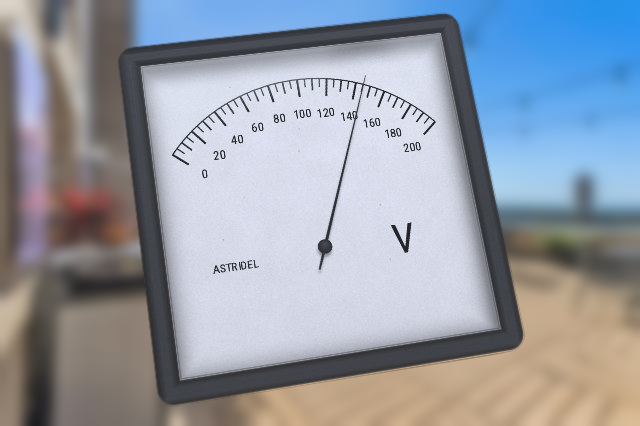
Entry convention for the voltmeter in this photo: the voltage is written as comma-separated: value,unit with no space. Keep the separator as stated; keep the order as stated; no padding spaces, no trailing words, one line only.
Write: 145,V
